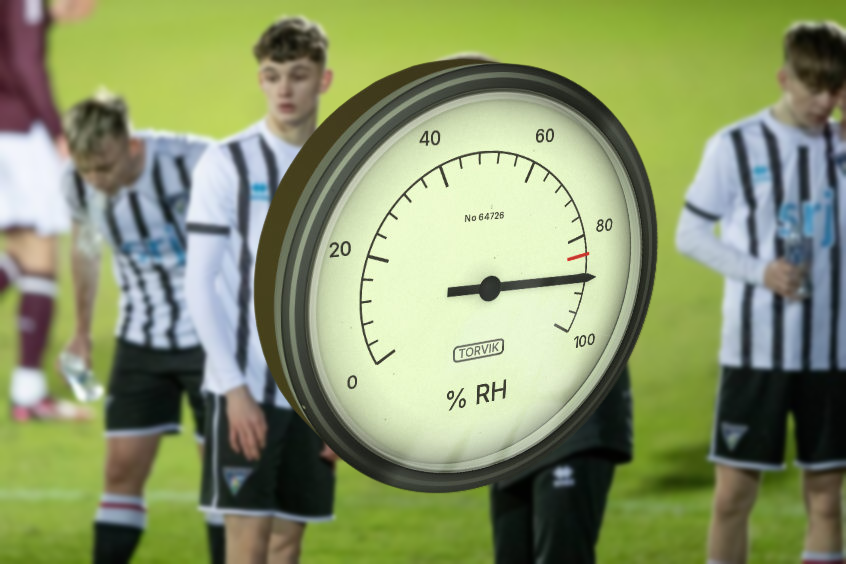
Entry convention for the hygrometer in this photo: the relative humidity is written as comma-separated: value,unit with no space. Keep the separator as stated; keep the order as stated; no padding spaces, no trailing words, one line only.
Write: 88,%
